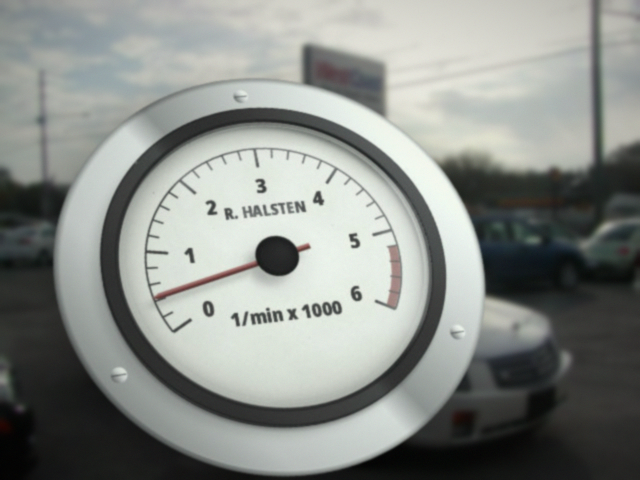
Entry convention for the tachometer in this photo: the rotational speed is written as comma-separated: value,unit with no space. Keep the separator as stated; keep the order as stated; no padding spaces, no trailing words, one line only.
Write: 400,rpm
